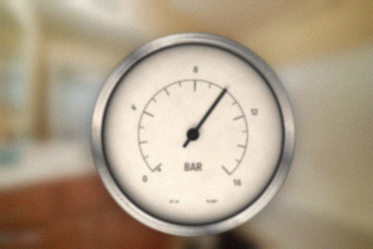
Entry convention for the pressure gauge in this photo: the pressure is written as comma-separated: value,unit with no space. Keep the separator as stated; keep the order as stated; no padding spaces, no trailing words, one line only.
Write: 10,bar
